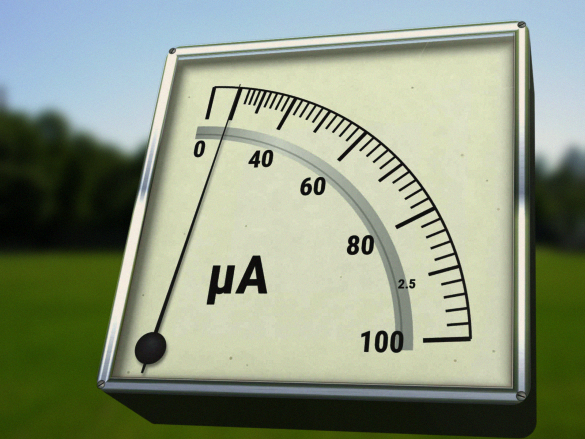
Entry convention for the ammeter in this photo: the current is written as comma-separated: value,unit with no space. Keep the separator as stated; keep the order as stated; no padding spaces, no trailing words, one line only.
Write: 20,µA
